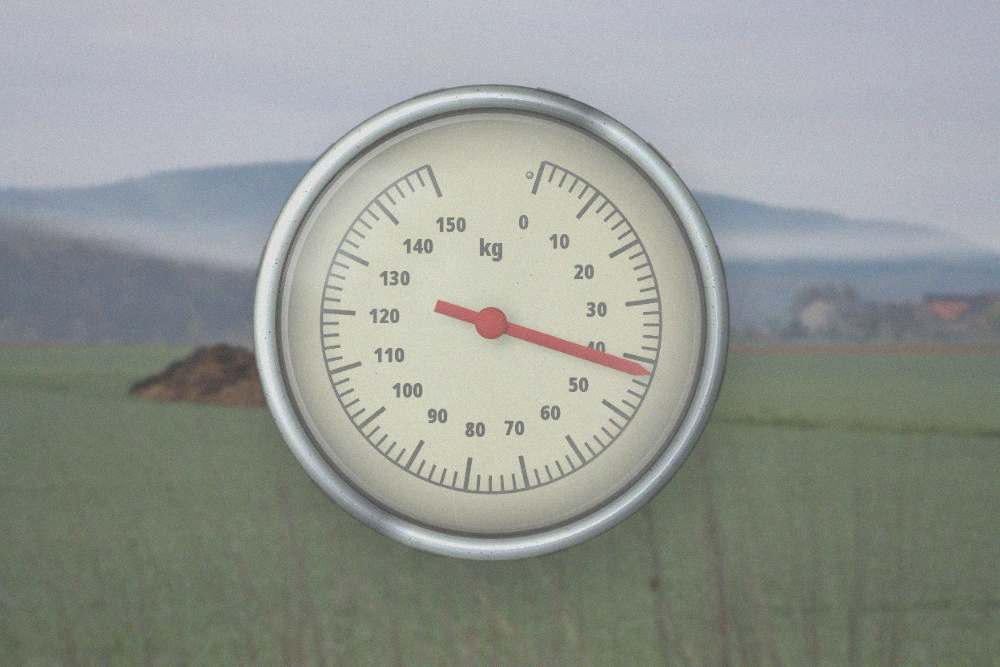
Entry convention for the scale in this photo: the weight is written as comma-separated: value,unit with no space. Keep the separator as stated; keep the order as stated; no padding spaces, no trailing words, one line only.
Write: 42,kg
